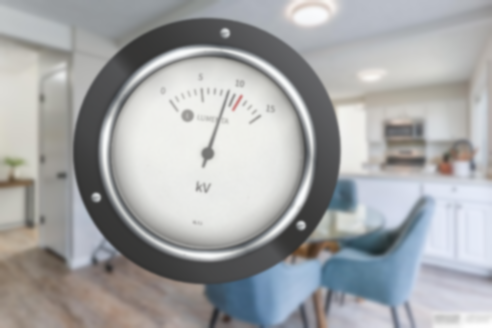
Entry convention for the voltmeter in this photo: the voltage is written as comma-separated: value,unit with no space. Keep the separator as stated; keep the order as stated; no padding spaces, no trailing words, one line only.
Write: 9,kV
